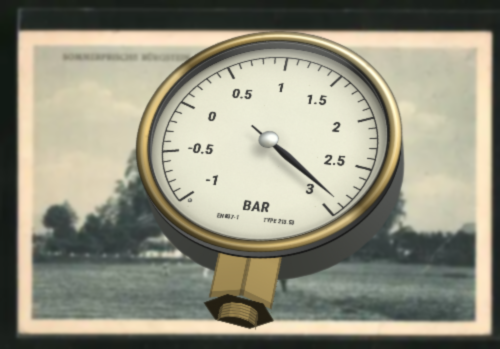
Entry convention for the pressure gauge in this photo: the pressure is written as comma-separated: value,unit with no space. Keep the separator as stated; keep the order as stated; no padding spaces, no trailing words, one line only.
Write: 2.9,bar
